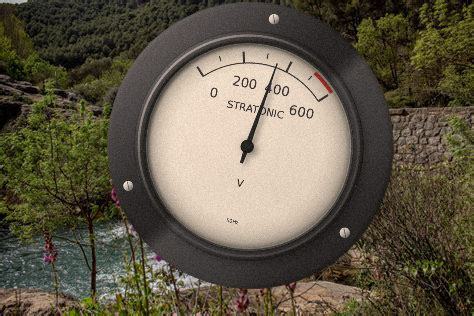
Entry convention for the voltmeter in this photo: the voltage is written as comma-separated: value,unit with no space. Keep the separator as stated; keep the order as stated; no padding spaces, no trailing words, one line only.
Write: 350,V
